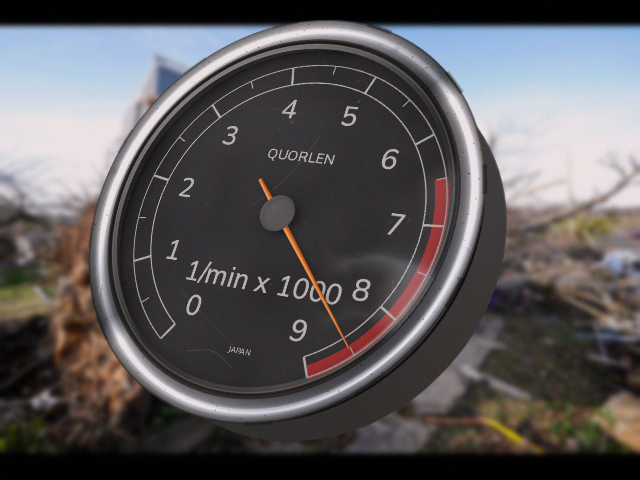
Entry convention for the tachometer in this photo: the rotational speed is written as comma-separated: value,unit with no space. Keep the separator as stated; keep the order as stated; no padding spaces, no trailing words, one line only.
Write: 8500,rpm
